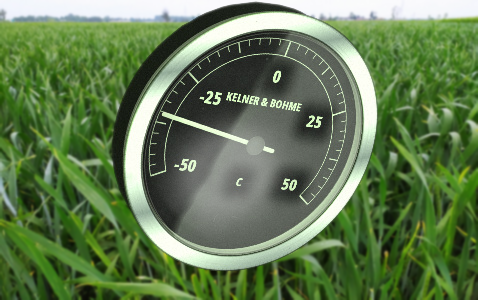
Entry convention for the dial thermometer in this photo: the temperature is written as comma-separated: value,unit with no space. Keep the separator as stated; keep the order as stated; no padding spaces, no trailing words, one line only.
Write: -35,°C
